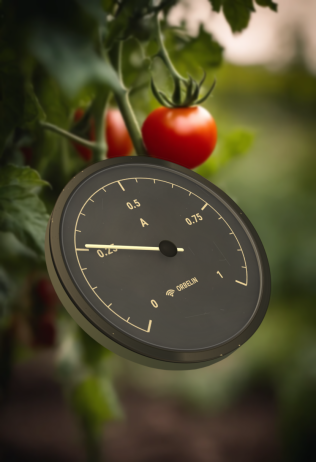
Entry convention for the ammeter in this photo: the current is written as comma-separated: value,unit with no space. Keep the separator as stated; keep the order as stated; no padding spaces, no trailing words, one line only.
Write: 0.25,A
